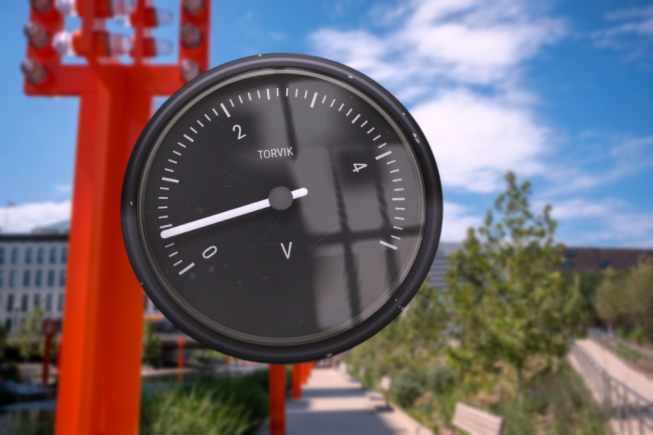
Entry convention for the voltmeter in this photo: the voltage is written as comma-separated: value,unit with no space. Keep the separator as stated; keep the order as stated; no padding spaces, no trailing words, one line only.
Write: 0.4,V
